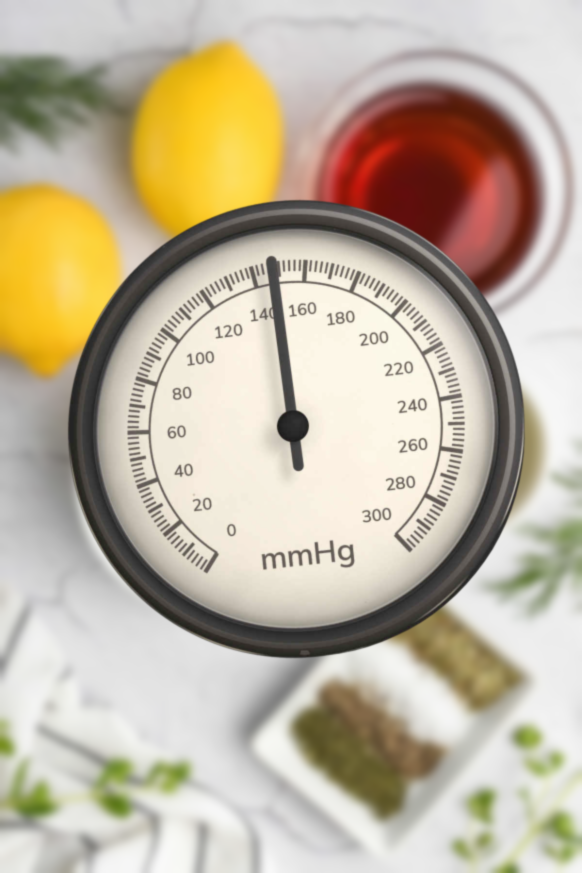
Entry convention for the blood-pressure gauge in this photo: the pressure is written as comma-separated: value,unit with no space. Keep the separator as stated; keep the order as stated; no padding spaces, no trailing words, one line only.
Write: 148,mmHg
